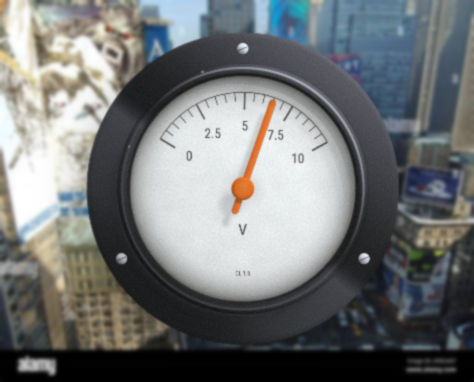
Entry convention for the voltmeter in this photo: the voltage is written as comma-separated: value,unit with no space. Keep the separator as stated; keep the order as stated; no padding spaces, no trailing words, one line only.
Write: 6.5,V
